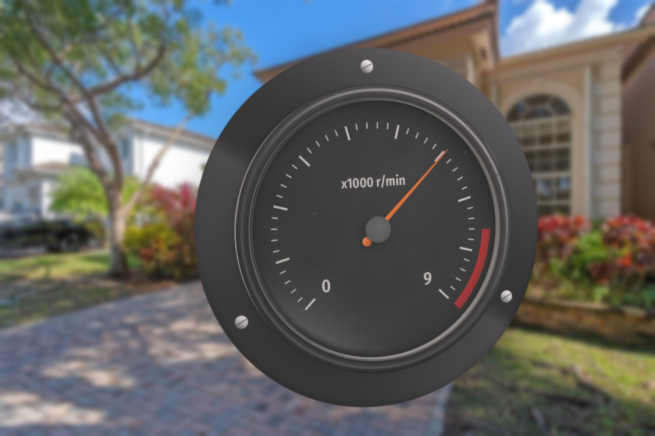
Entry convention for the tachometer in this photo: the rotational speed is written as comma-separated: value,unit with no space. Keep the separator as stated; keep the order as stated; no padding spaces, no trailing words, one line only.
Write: 6000,rpm
